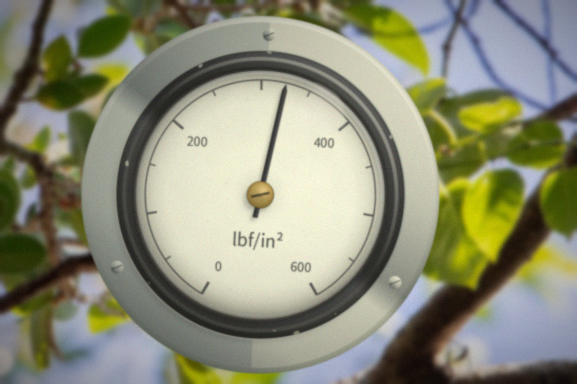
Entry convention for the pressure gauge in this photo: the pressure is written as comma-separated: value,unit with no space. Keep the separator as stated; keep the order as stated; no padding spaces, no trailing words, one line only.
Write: 325,psi
